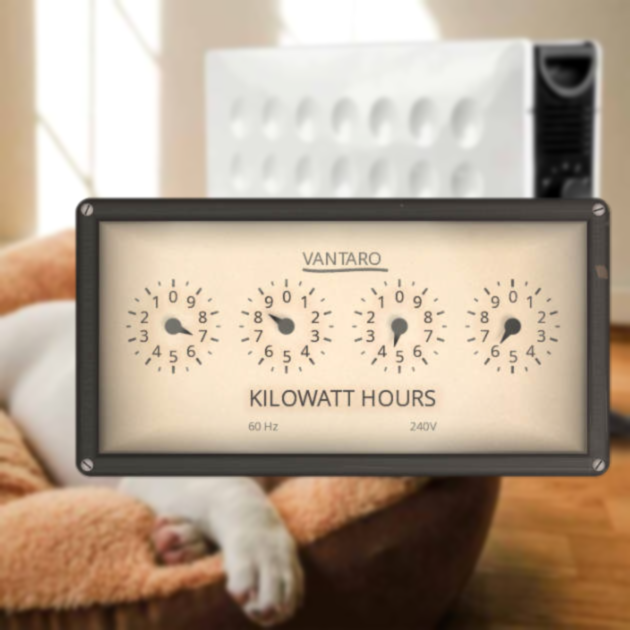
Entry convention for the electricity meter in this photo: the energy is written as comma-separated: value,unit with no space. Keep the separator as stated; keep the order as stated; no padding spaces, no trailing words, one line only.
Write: 6846,kWh
